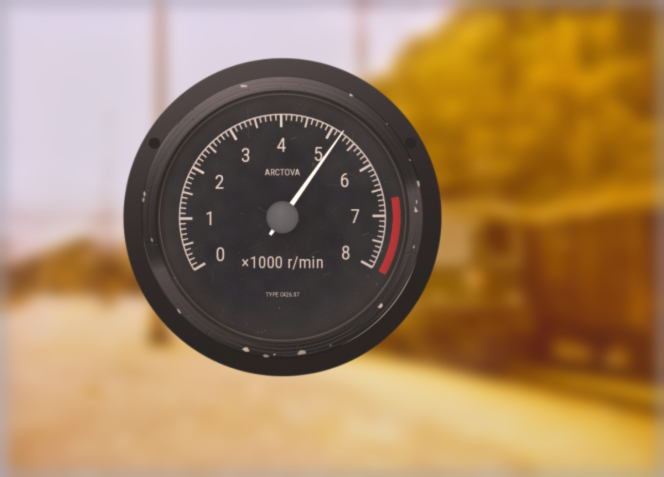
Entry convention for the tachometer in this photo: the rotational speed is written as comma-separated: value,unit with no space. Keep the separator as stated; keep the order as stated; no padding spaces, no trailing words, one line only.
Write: 5200,rpm
